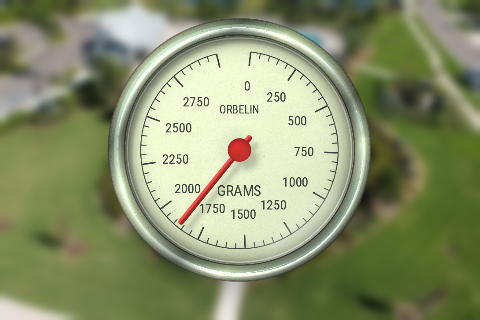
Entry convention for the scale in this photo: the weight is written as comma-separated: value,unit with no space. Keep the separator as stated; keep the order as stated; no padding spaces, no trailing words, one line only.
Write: 1875,g
